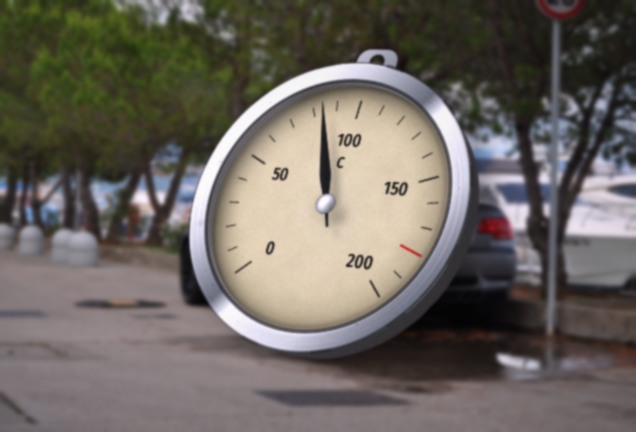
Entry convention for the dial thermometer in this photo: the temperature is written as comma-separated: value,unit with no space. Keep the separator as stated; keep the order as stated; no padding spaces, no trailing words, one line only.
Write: 85,°C
